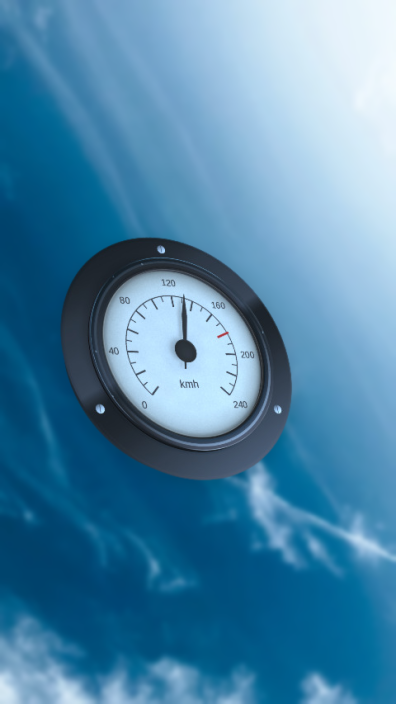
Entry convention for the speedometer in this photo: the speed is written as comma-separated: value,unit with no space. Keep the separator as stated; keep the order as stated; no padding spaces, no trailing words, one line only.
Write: 130,km/h
